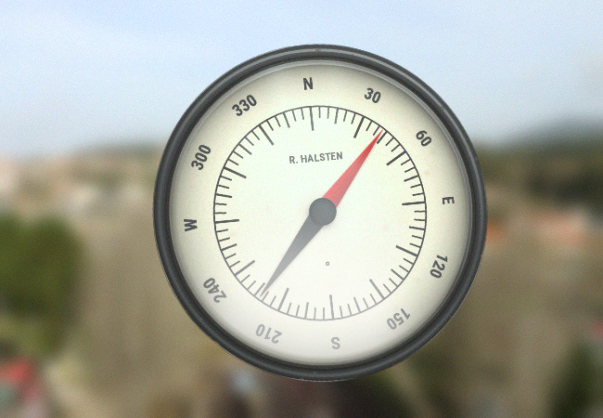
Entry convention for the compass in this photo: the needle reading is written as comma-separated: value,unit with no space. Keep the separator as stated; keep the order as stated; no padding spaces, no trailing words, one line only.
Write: 42.5,°
